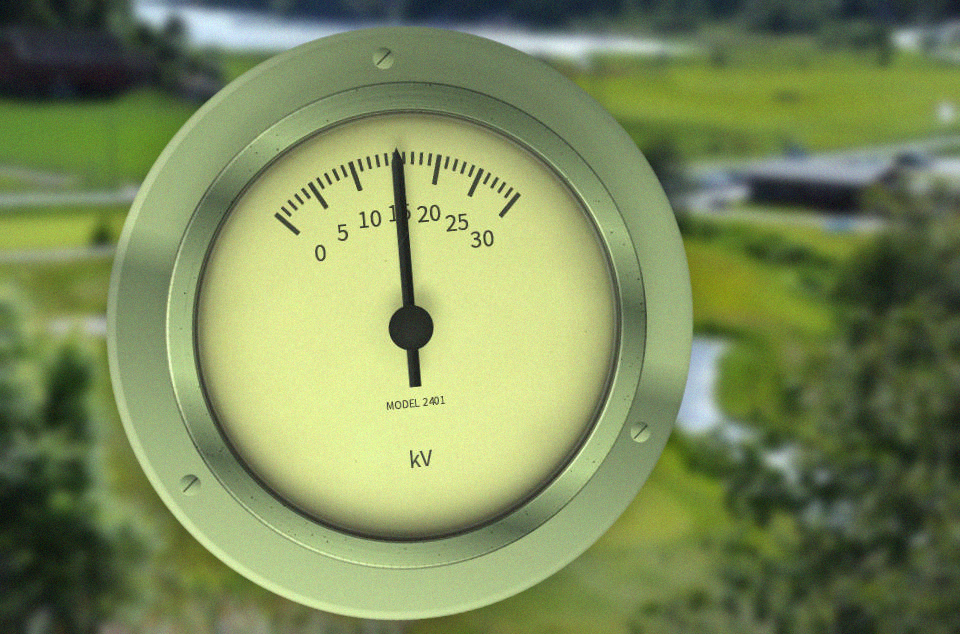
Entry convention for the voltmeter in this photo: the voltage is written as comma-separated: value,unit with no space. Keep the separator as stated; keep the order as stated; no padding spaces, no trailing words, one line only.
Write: 15,kV
